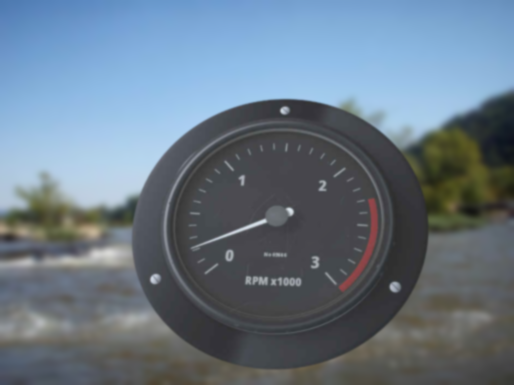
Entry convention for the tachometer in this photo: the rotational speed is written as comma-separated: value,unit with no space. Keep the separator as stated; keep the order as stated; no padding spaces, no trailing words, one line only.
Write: 200,rpm
